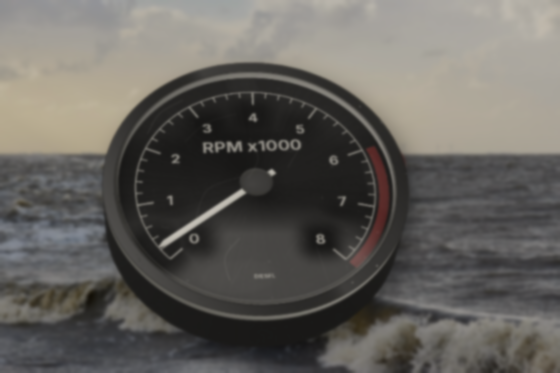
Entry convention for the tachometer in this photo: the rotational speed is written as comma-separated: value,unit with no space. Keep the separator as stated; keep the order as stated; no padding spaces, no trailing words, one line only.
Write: 200,rpm
